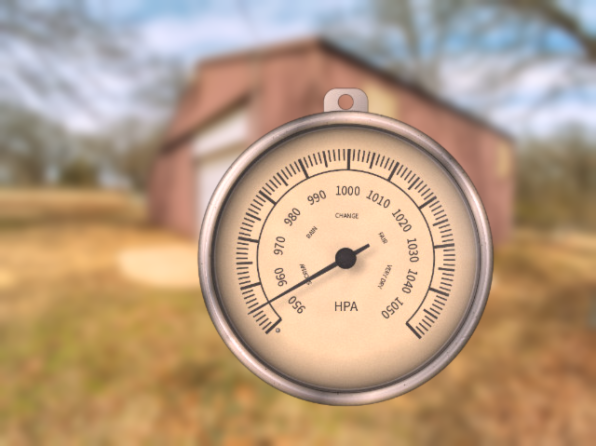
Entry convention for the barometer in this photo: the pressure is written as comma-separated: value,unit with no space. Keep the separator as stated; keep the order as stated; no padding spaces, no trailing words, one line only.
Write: 955,hPa
